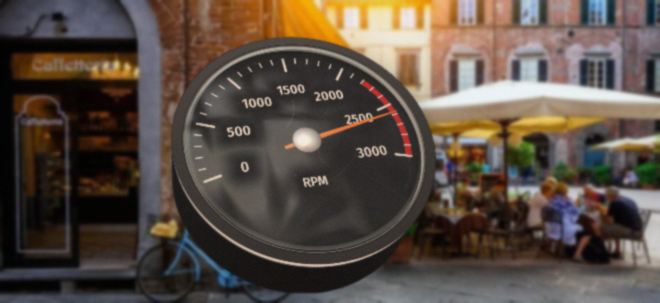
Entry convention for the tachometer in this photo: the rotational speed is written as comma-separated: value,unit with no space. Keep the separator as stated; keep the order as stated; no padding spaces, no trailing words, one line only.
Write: 2600,rpm
